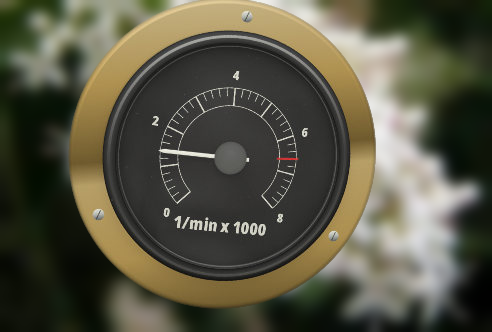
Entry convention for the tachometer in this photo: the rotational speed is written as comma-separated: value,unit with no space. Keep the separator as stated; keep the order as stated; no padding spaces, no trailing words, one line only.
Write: 1400,rpm
